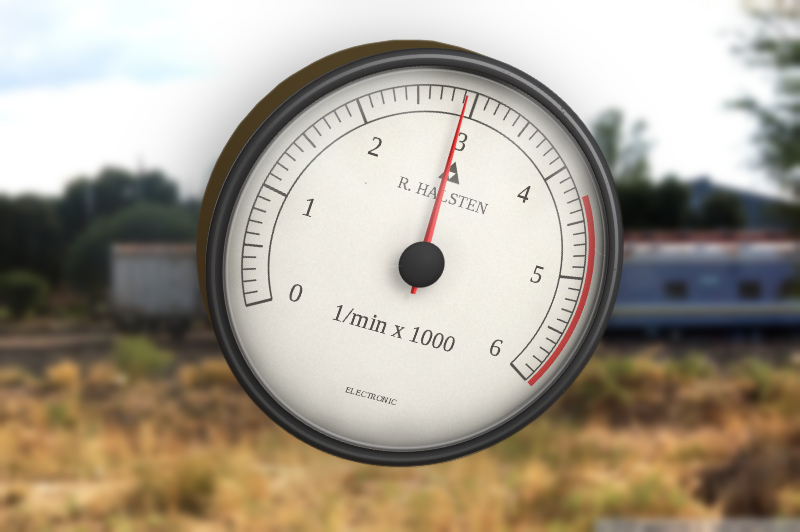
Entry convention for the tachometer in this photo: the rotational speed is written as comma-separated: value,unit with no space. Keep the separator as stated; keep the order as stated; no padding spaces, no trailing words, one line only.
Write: 2900,rpm
